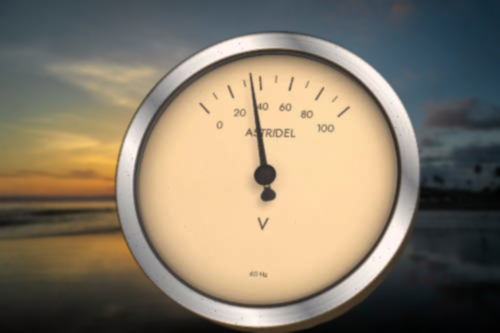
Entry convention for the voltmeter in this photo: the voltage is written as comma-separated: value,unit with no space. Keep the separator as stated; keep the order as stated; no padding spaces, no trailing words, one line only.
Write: 35,V
